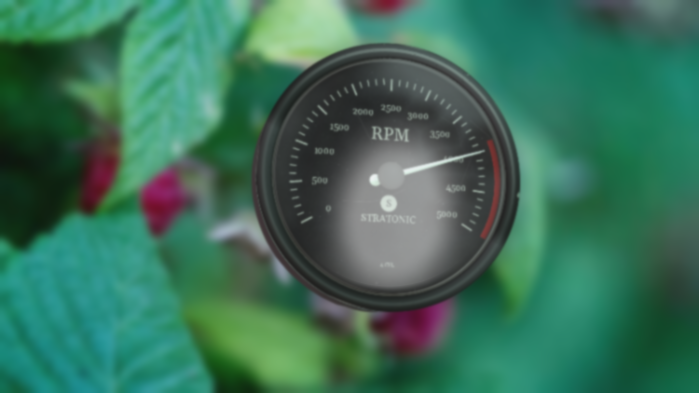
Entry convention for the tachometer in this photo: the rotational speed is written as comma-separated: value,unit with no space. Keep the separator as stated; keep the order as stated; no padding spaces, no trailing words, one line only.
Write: 4000,rpm
